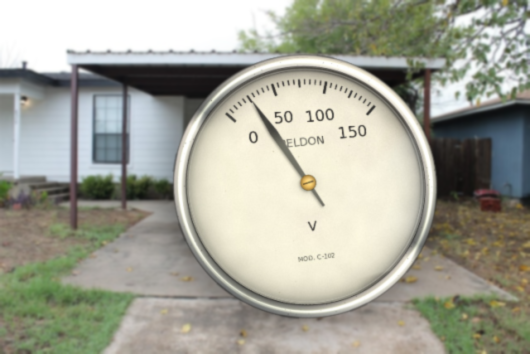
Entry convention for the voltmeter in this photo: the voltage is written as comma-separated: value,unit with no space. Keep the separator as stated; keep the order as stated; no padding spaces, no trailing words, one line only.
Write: 25,V
